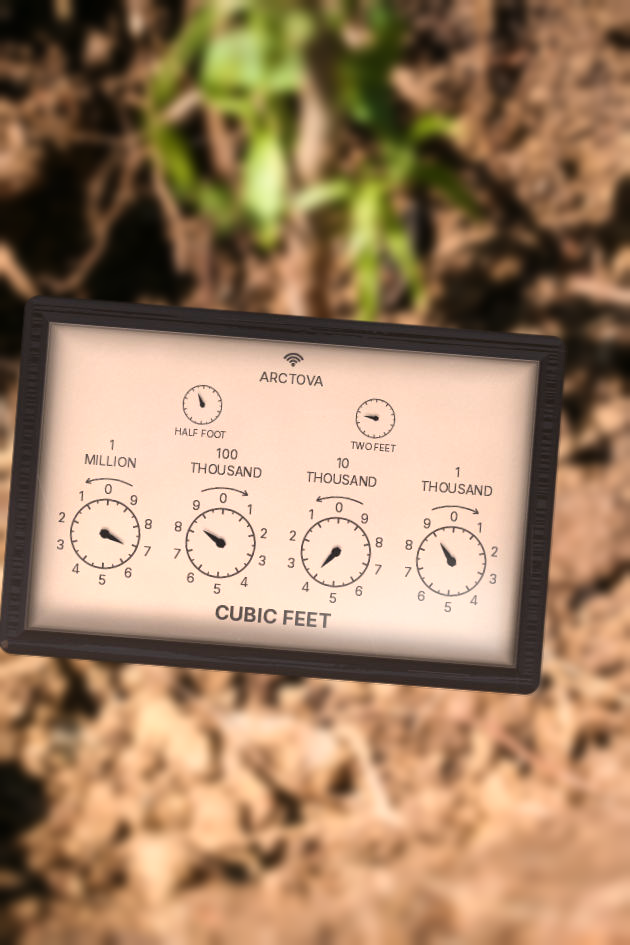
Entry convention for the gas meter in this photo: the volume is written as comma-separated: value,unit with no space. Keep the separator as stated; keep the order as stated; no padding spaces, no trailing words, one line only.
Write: 683900,ft³
